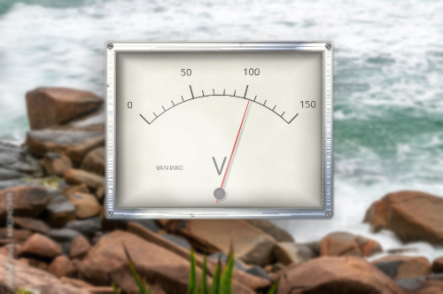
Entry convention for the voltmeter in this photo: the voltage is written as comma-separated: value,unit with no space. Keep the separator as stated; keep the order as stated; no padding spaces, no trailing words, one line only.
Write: 105,V
